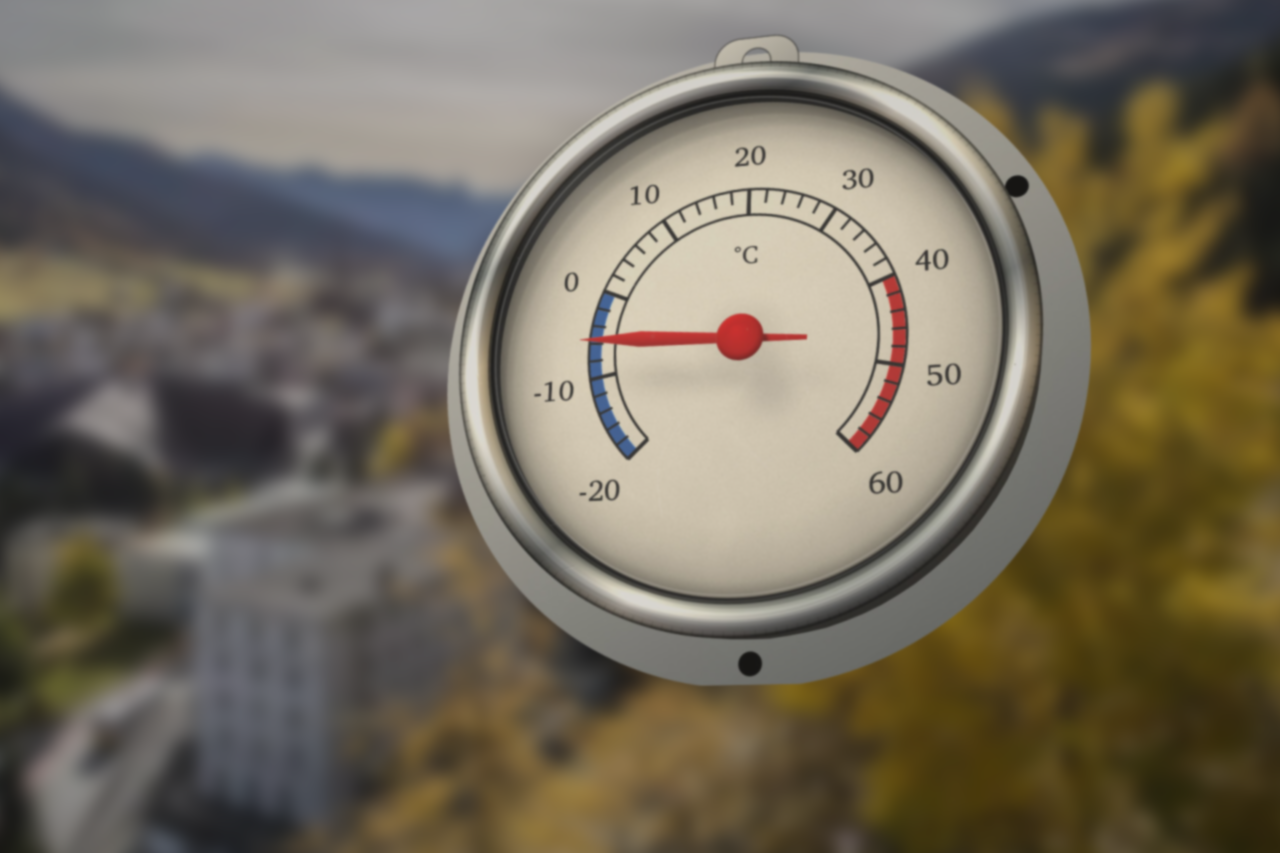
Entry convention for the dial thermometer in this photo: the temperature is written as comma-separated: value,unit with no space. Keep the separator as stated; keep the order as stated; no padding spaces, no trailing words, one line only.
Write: -6,°C
